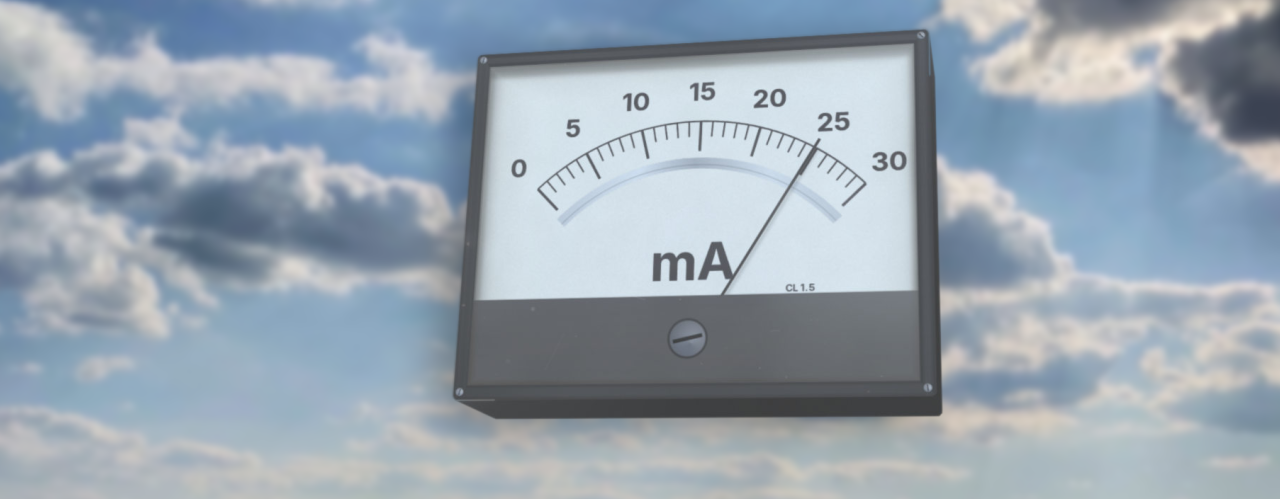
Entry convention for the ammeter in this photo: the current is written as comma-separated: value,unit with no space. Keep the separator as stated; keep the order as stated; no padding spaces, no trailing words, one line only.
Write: 25,mA
